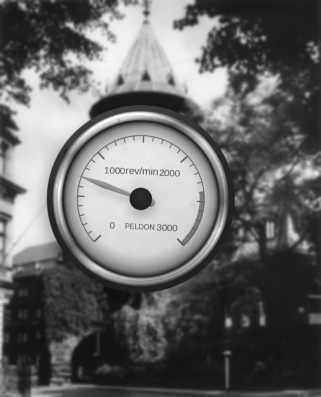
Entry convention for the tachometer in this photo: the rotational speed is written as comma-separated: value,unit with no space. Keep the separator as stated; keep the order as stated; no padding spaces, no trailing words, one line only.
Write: 700,rpm
